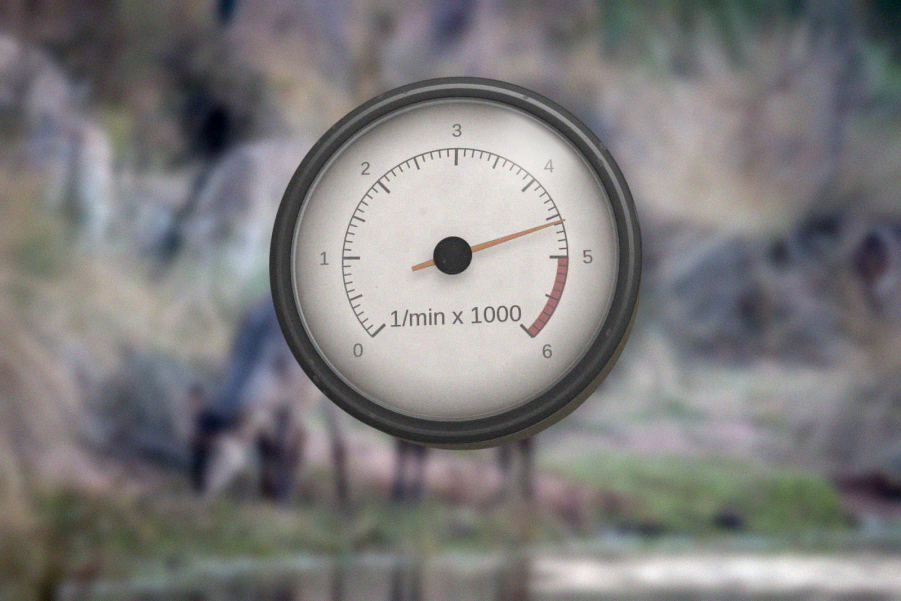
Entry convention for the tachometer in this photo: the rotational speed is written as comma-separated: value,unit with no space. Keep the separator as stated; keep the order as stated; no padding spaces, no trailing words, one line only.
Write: 4600,rpm
